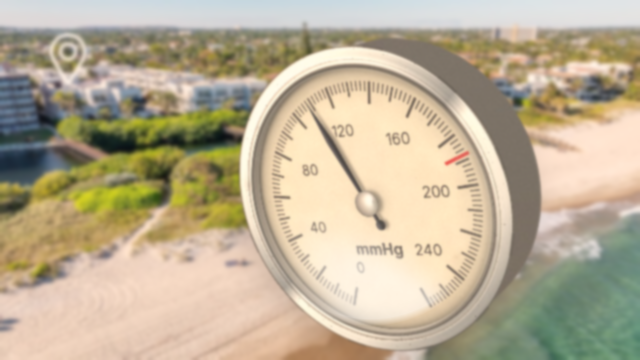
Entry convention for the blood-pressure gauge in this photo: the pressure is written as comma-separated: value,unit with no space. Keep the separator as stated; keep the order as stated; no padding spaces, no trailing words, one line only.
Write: 110,mmHg
